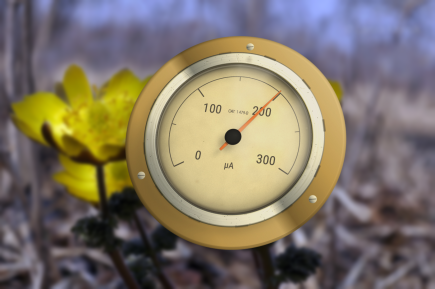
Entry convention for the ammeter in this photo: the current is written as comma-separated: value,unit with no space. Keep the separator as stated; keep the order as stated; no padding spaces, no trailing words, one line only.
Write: 200,µA
